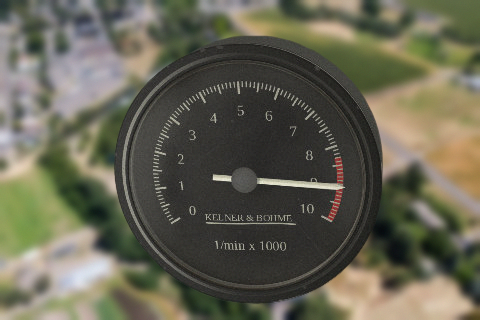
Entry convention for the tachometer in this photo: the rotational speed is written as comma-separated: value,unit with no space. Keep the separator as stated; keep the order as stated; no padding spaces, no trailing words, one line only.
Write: 9000,rpm
